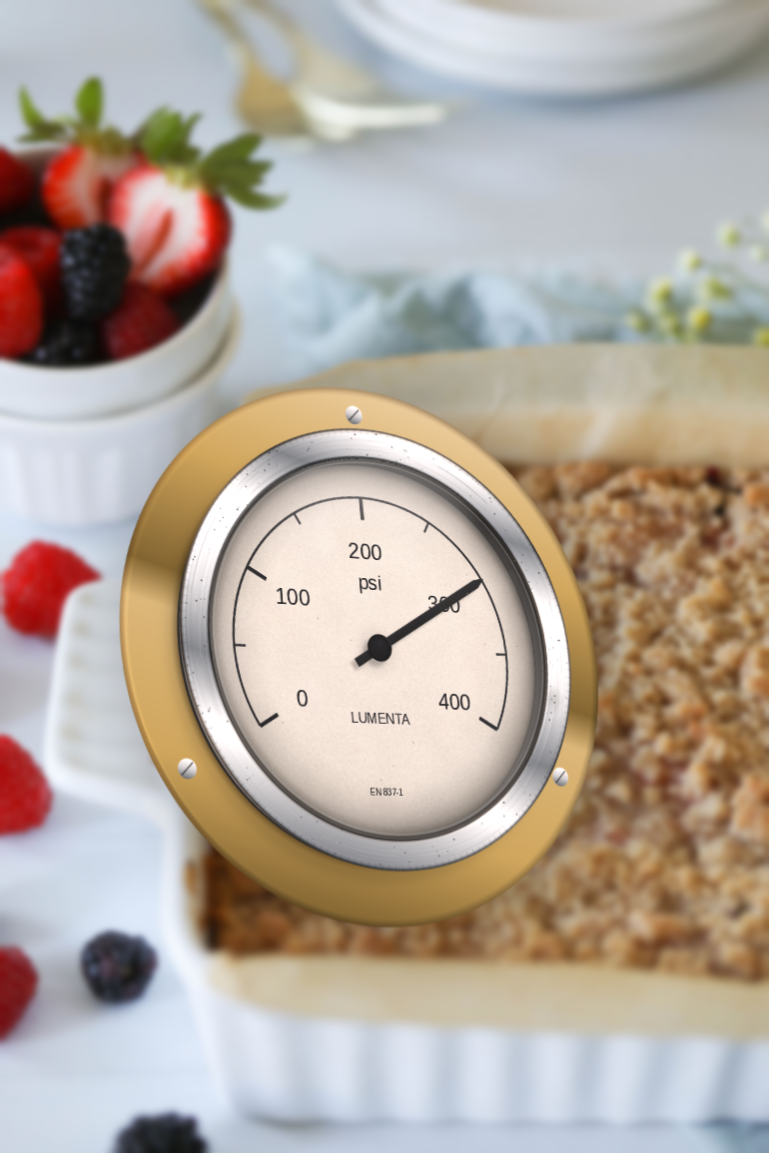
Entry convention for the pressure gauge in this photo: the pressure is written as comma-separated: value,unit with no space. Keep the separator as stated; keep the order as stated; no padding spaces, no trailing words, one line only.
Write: 300,psi
